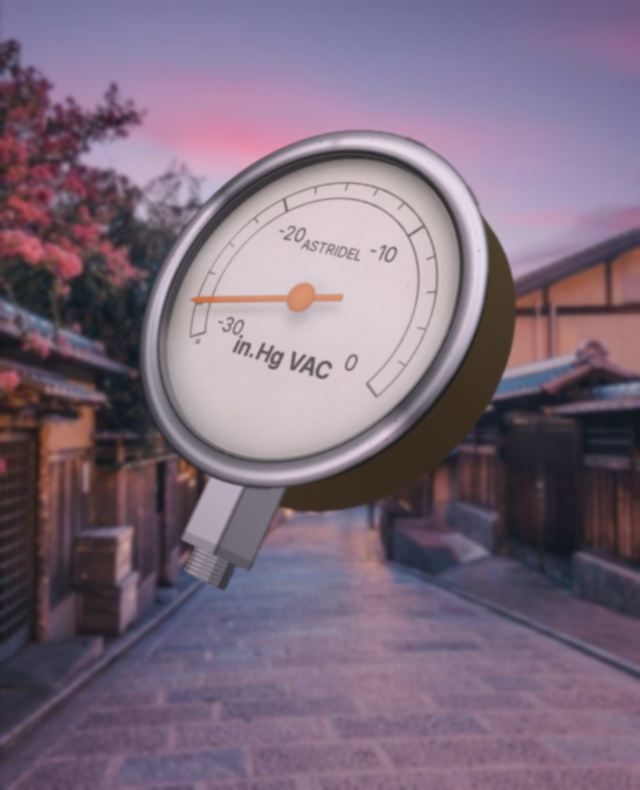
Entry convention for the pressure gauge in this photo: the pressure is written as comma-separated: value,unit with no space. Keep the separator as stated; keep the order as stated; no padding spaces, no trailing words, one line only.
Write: -28,inHg
